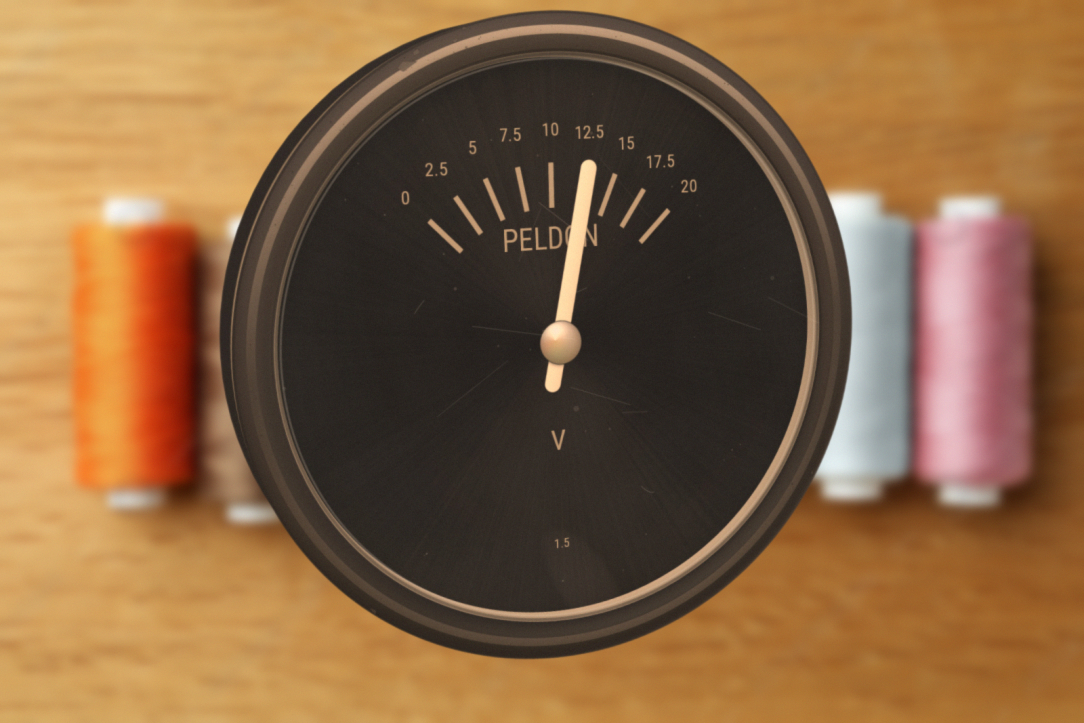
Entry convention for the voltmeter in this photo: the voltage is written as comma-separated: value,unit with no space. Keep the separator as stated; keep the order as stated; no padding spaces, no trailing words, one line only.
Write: 12.5,V
